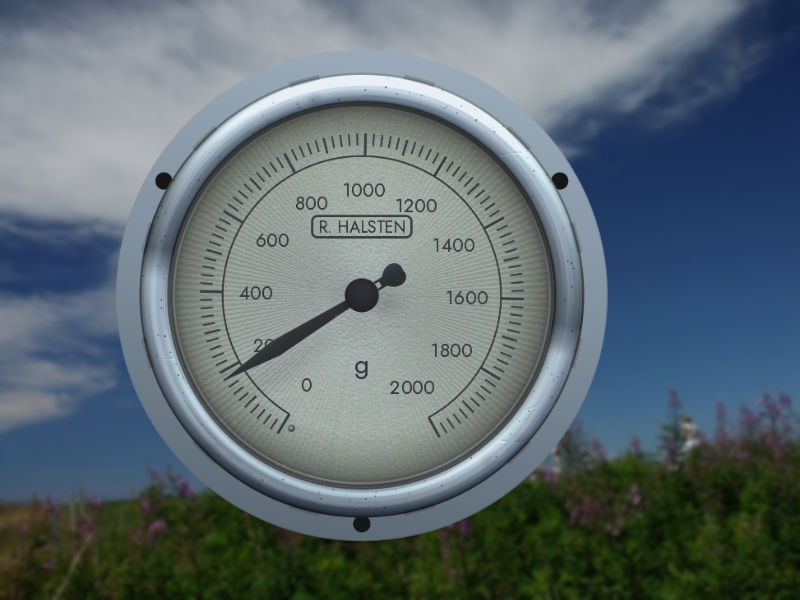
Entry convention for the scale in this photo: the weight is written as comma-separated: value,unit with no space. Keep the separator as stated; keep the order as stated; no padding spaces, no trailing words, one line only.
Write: 180,g
